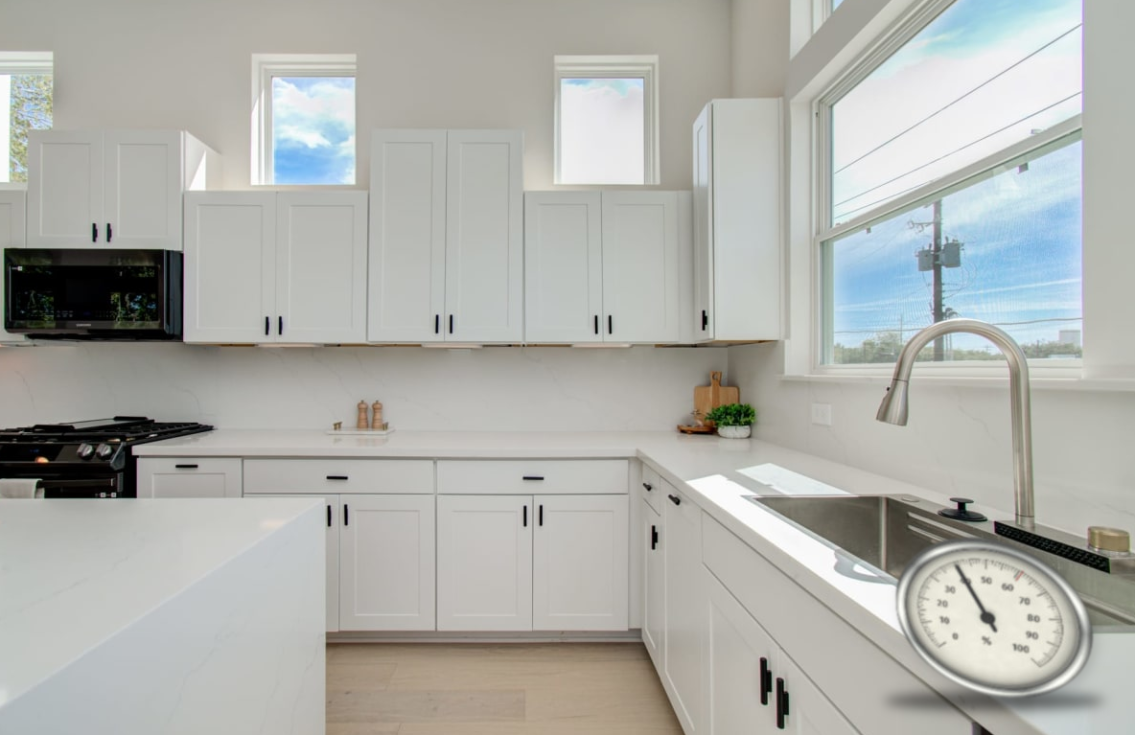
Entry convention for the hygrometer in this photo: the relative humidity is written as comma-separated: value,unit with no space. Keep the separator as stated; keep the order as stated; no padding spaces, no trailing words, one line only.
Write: 40,%
